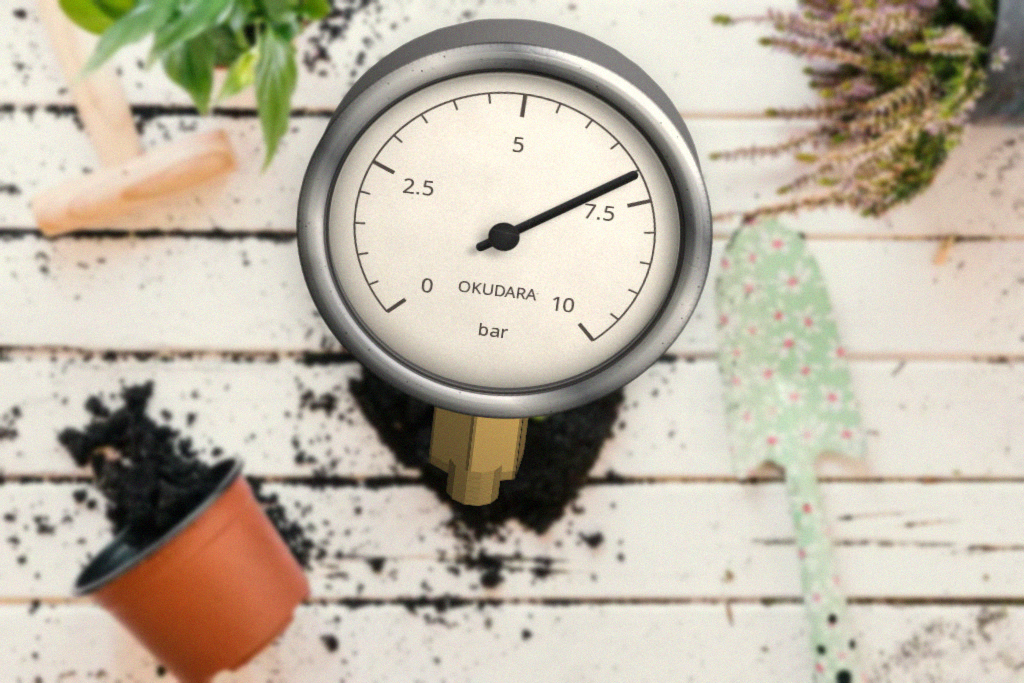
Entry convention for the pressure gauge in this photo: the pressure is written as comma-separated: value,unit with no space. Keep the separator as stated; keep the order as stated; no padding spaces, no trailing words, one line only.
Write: 7,bar
